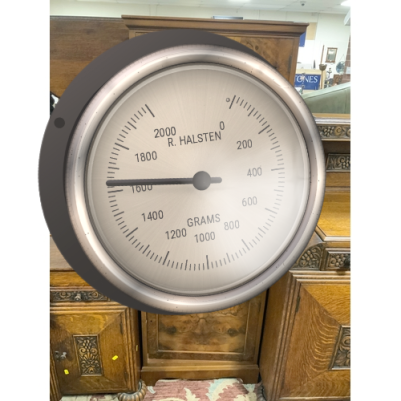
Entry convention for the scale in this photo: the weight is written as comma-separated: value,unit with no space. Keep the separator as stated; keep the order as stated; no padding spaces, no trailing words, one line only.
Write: 1640,g
